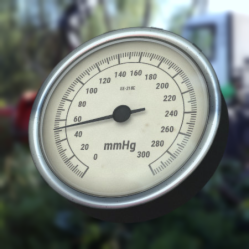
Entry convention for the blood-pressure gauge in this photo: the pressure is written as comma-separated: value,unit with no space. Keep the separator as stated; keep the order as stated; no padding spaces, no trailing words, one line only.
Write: 50,mmHg
